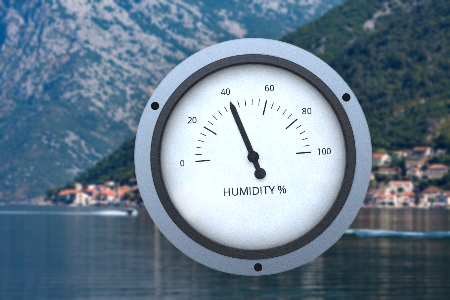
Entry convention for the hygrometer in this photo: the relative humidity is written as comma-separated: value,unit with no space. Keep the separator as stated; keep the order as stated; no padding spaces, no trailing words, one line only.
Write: 40,%
